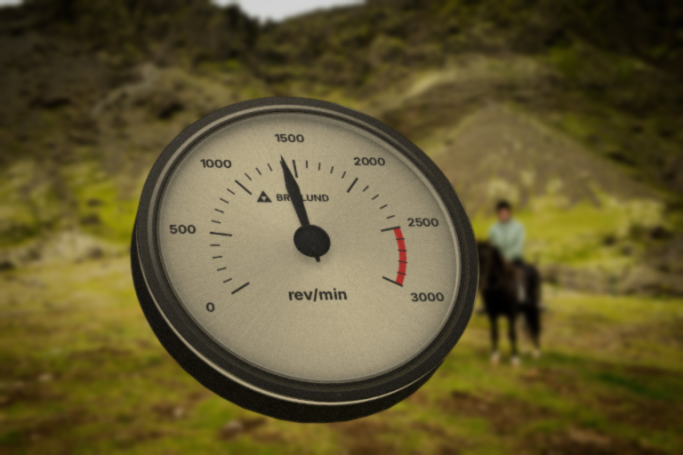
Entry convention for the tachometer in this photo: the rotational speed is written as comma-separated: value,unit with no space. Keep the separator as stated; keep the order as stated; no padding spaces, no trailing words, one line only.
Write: 1400,rpm
